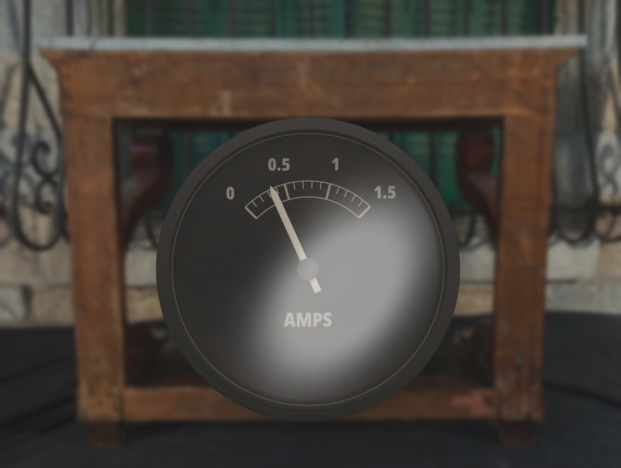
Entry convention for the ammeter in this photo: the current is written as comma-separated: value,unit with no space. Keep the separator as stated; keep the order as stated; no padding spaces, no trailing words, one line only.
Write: 0.35,A
